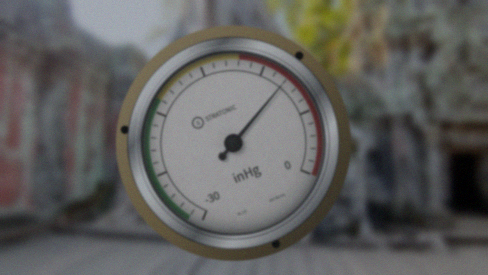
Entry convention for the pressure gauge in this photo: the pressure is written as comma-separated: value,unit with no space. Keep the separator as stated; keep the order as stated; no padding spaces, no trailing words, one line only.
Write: -8,inHg
